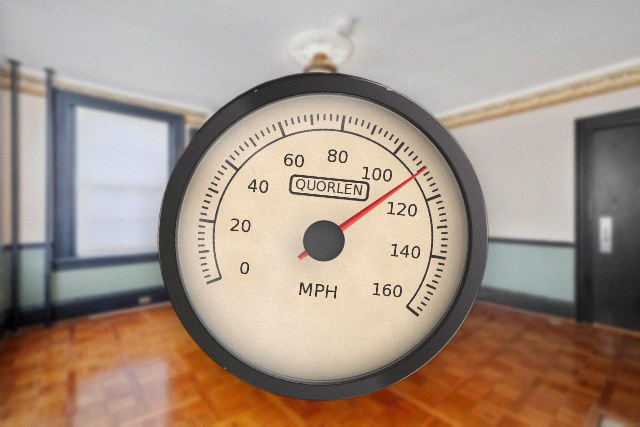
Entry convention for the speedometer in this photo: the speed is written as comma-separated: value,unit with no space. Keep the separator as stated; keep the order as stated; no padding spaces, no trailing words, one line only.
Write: 110,mph
